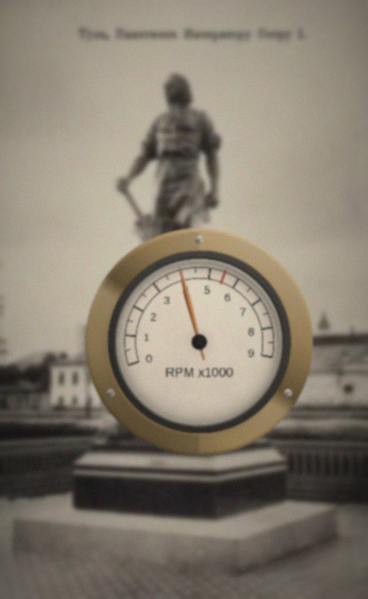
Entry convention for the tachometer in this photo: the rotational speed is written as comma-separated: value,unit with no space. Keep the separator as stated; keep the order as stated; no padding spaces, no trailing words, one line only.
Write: 4000,rpm
